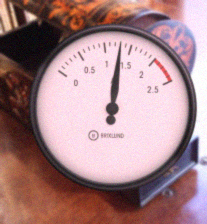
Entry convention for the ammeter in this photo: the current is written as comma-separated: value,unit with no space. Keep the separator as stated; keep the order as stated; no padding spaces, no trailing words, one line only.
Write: 1.3,A
